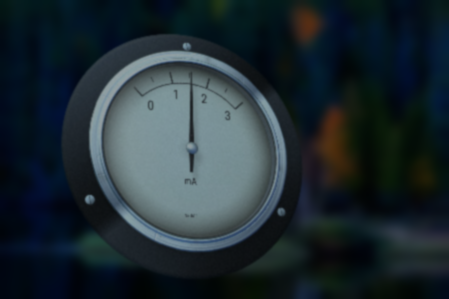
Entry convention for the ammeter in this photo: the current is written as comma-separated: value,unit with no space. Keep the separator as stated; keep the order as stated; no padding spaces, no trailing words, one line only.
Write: 1.5,mA
